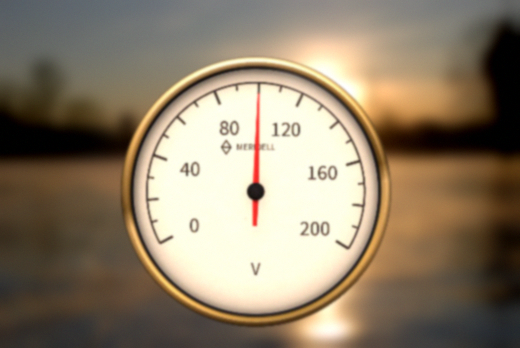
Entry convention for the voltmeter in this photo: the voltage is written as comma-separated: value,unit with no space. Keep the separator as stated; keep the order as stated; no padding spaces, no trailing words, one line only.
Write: 100,V
